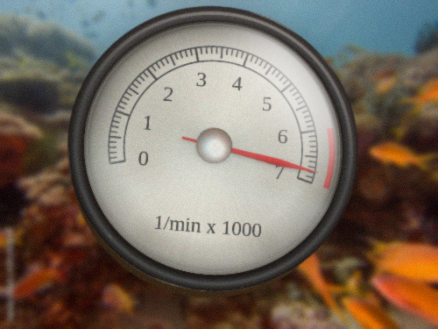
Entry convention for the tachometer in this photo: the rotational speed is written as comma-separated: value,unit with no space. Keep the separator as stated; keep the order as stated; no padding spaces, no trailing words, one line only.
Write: 6800,rpm
